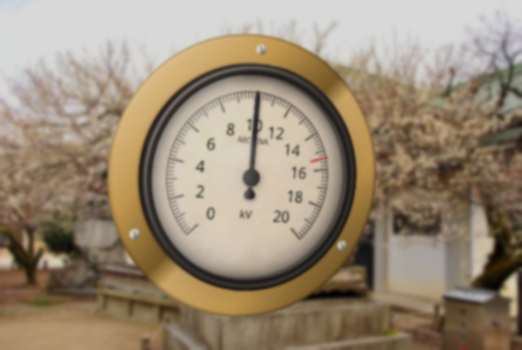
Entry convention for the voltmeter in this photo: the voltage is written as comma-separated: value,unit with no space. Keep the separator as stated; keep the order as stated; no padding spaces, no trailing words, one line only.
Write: 10,kV
